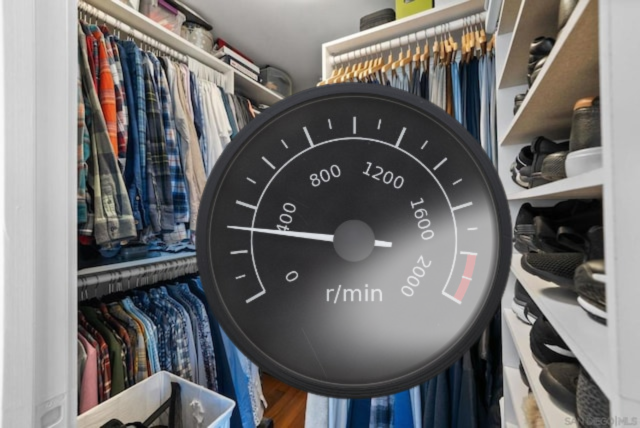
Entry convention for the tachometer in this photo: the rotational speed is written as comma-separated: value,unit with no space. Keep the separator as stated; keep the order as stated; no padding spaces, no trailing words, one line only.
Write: 300,rpm
